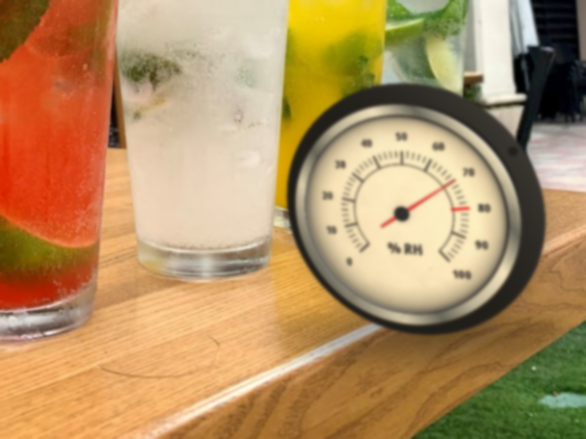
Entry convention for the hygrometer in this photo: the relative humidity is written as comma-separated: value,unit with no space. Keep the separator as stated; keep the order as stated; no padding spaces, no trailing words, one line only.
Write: 70,%
